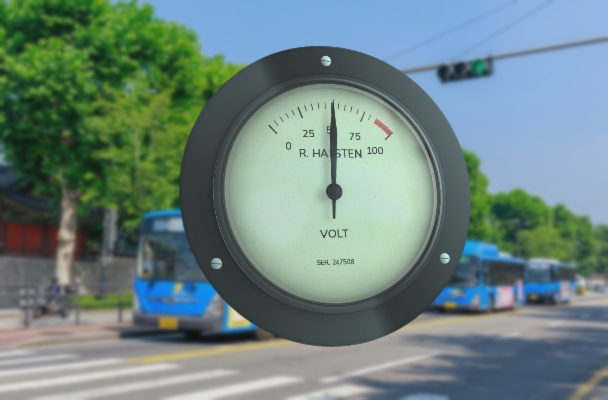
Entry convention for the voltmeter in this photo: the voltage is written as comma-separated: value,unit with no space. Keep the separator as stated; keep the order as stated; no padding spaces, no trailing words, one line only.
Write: 50,V
